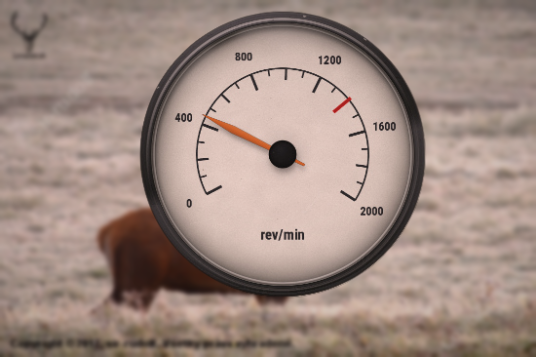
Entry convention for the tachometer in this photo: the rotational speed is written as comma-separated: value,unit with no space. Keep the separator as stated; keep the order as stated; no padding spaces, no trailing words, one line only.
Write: 450,rpm
